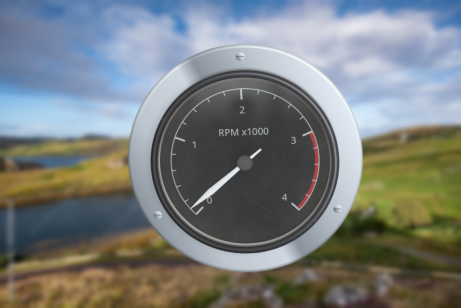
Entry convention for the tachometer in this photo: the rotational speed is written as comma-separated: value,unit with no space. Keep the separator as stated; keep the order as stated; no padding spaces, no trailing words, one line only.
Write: 100,rpm
